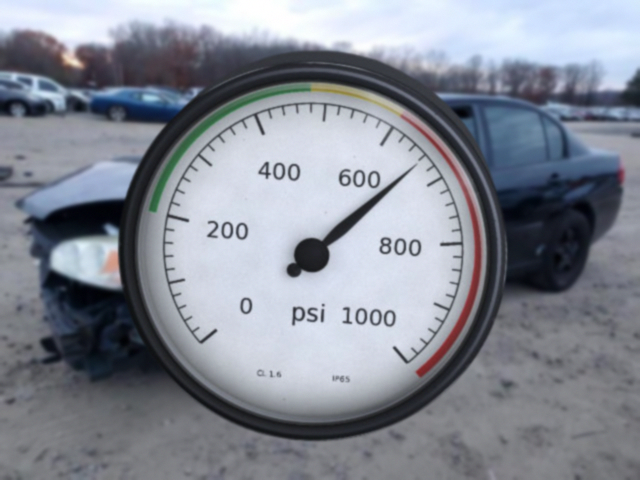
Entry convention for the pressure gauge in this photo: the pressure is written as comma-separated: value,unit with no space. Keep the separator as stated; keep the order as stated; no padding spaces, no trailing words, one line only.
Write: 660,psi
